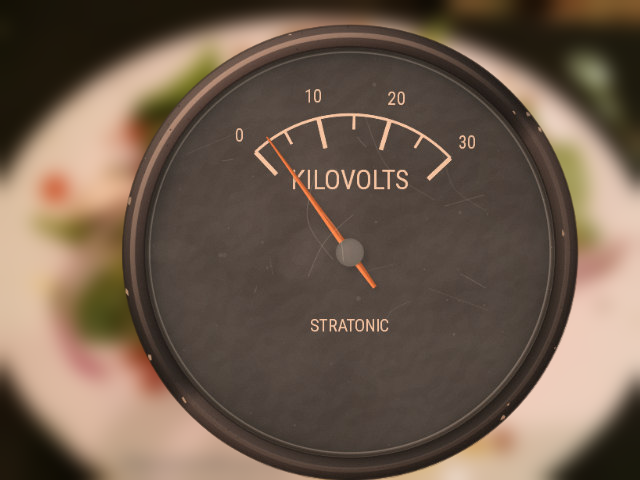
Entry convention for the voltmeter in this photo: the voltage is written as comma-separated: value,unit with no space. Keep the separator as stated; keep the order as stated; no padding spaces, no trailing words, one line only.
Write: 2.5,kV
